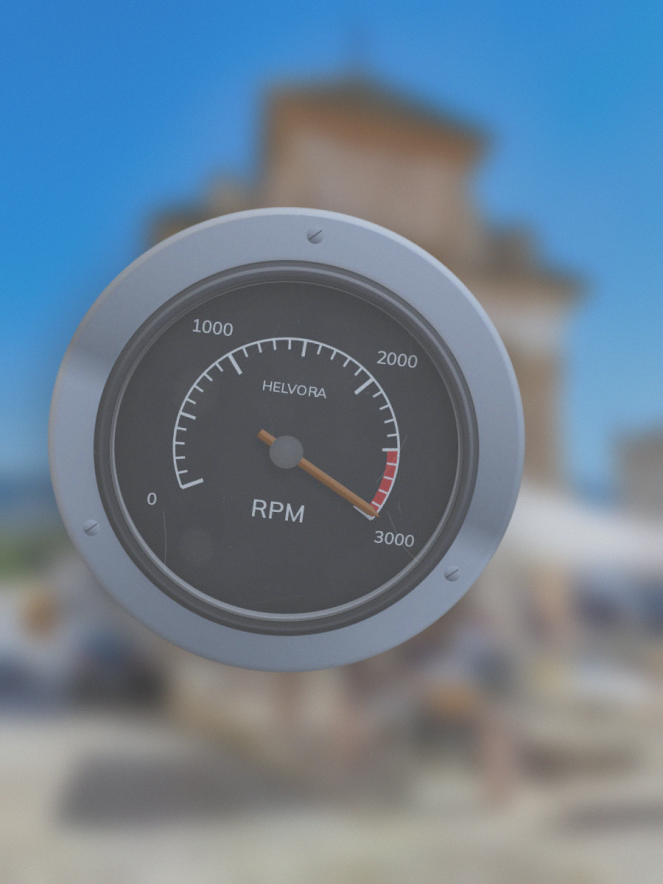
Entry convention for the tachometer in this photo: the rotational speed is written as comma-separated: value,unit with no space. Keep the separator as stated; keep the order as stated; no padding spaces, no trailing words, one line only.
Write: 2950,rpm
